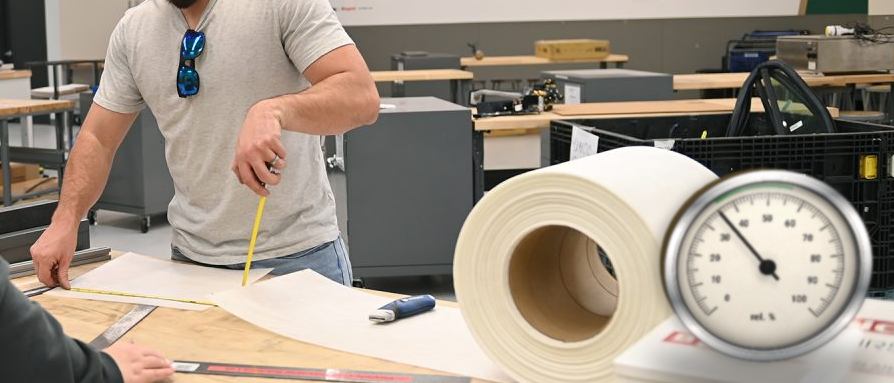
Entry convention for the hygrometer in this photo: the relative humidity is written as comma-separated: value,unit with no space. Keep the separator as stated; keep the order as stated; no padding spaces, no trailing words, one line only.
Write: 35,%
